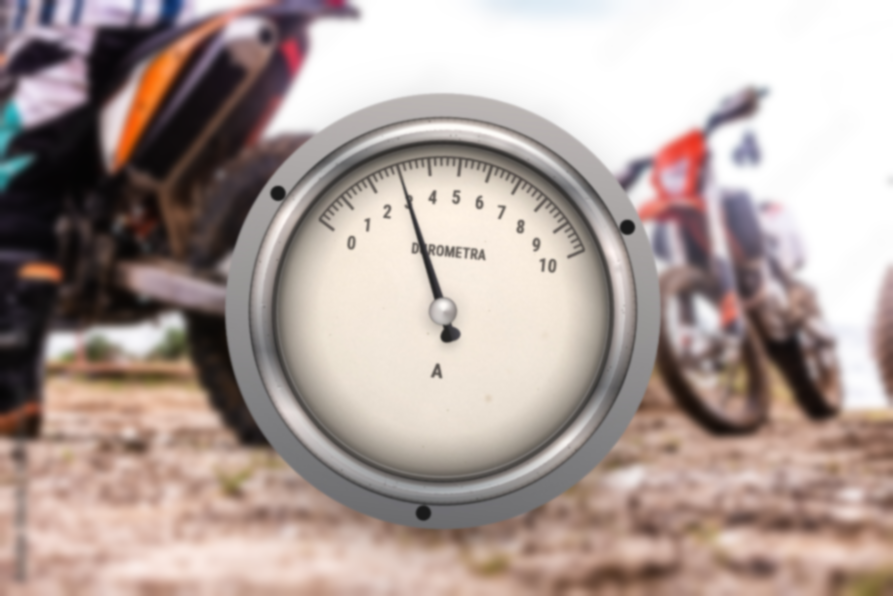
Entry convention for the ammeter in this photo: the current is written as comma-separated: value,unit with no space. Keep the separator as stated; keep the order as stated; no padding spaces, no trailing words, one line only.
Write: 3,A
